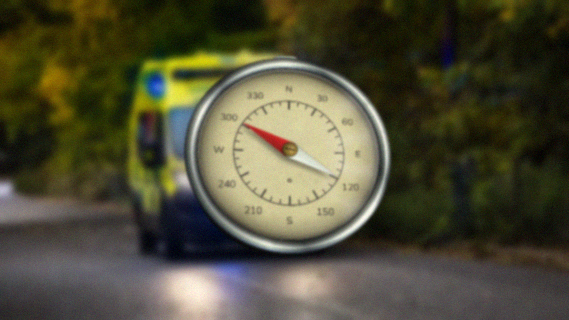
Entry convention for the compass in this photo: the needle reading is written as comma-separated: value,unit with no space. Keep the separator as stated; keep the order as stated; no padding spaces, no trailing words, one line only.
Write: 300,°
